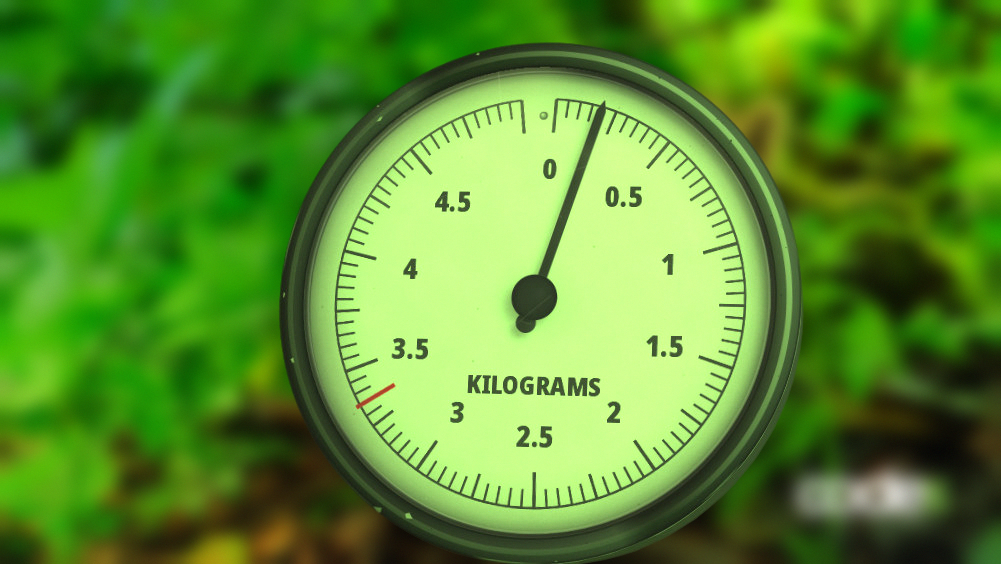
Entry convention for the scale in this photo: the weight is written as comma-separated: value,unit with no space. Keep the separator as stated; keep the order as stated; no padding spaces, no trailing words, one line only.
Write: 0.2,kg
